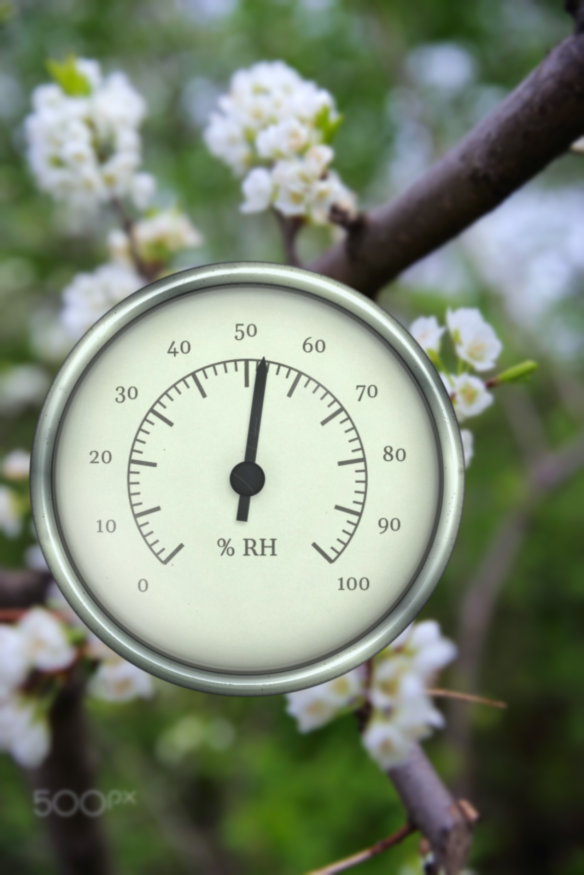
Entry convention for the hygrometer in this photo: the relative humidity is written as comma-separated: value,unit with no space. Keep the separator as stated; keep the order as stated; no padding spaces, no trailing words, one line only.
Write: 53,%
